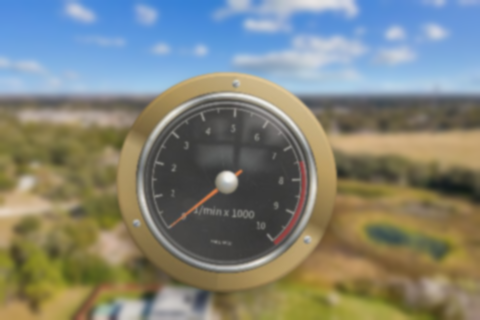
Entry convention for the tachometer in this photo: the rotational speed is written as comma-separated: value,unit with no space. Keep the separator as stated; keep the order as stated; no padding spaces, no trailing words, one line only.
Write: 0,rpm
